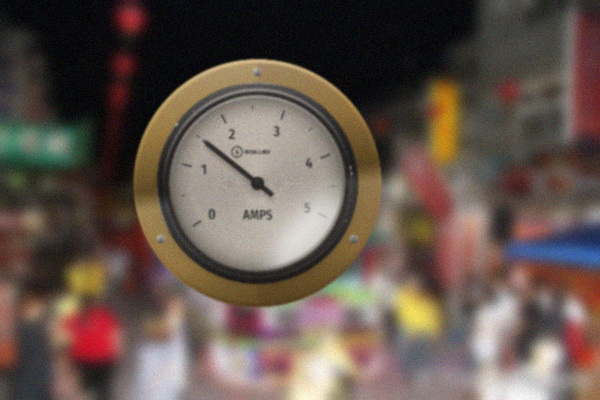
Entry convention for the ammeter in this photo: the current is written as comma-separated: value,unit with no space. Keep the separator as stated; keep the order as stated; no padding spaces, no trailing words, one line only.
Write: 1.5,A
